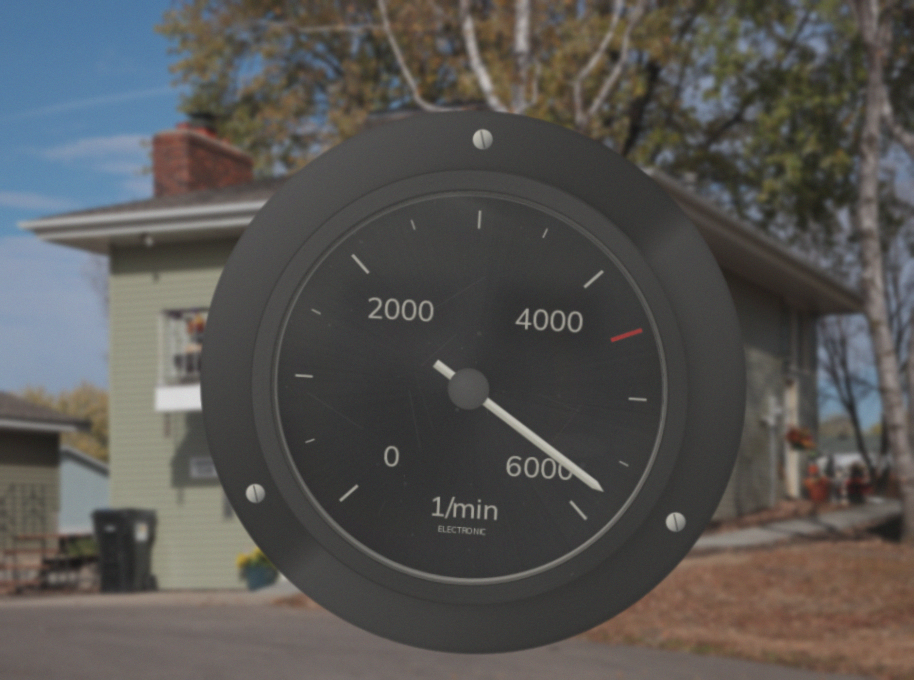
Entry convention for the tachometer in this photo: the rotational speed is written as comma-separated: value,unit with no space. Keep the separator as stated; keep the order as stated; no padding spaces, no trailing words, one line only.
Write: 5750,rpm
